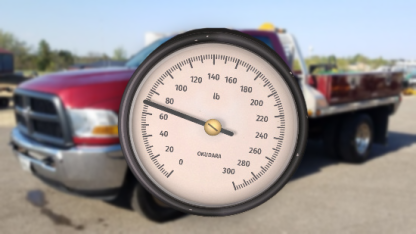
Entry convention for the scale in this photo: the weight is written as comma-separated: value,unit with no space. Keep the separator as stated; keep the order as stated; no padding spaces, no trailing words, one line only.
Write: 70,lb
